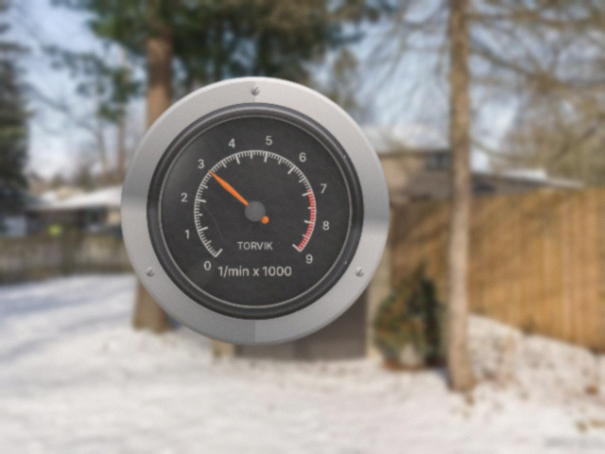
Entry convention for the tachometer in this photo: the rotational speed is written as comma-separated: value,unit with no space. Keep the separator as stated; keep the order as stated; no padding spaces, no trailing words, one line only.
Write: 3000,rpm
